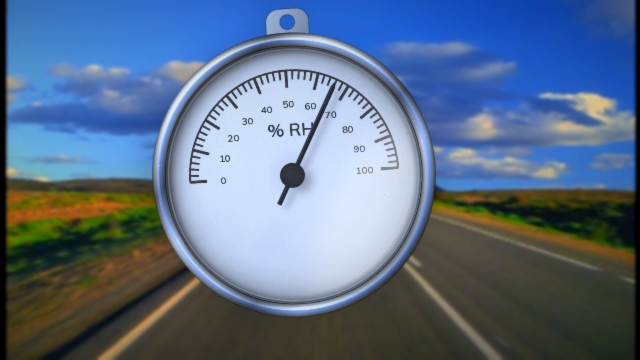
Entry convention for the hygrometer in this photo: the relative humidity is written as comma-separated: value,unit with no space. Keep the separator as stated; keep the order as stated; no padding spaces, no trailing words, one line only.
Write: 66,%
